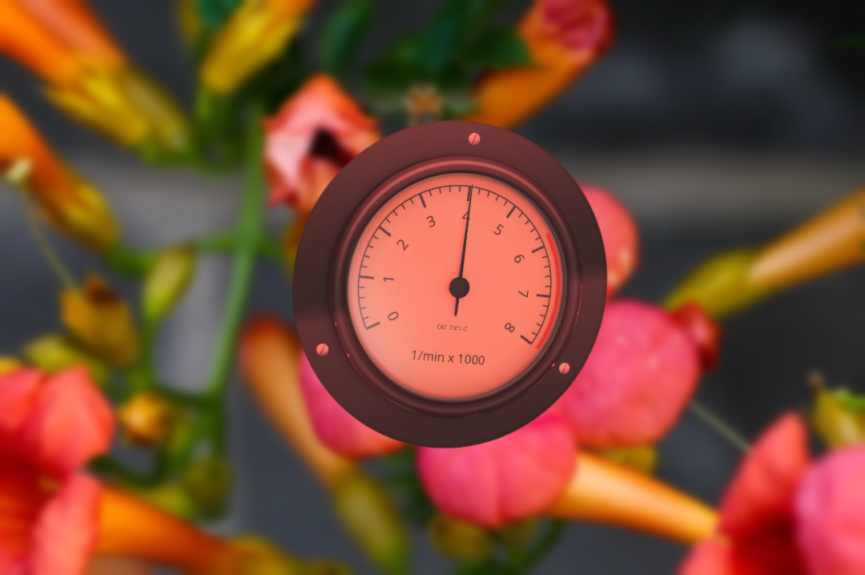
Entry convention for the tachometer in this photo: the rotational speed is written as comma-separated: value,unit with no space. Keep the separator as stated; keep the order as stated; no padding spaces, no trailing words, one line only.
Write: 4000,rpm
